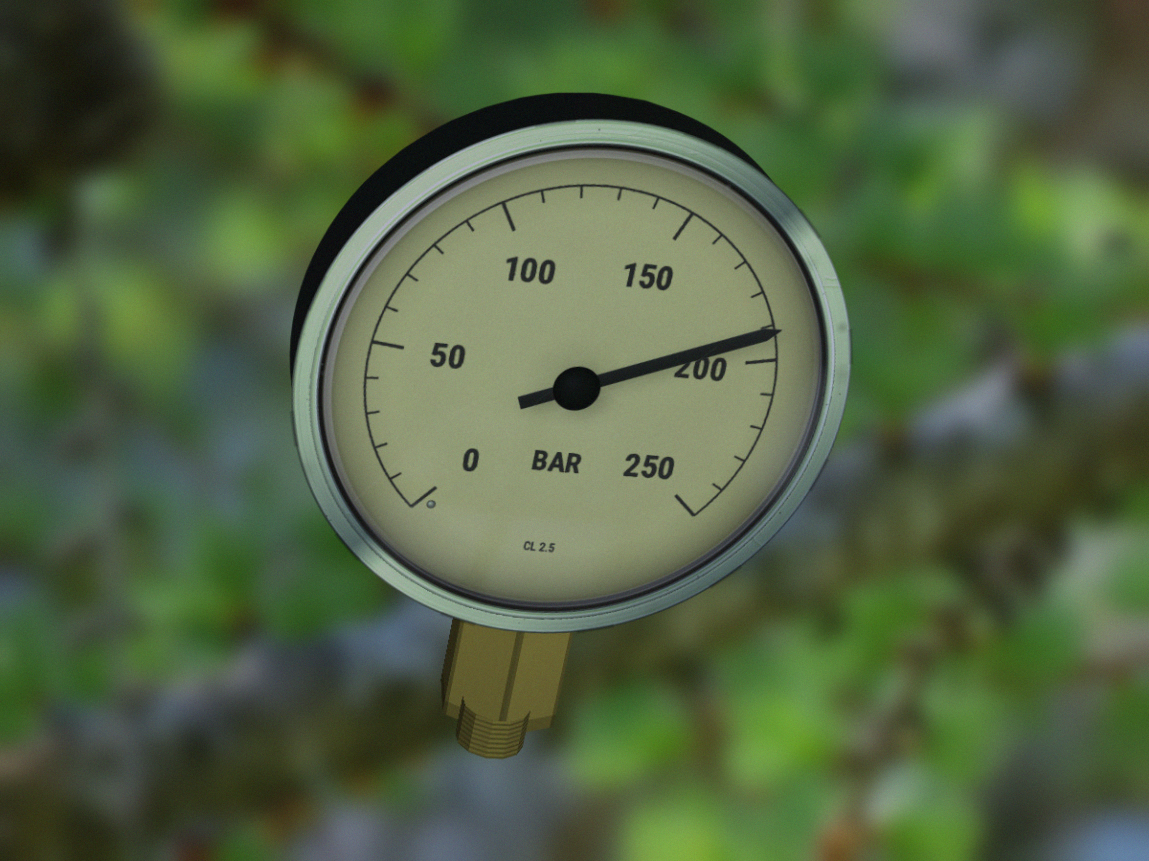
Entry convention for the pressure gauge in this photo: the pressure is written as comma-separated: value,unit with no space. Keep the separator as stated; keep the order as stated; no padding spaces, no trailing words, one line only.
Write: 190,bar
